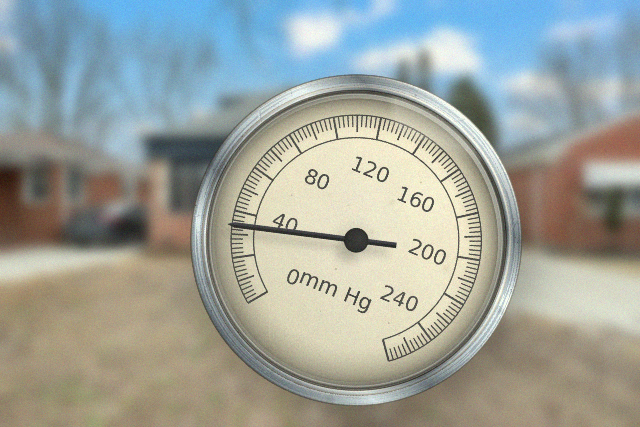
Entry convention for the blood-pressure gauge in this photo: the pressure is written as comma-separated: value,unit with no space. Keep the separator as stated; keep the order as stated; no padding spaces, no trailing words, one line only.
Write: 34,mmHg
